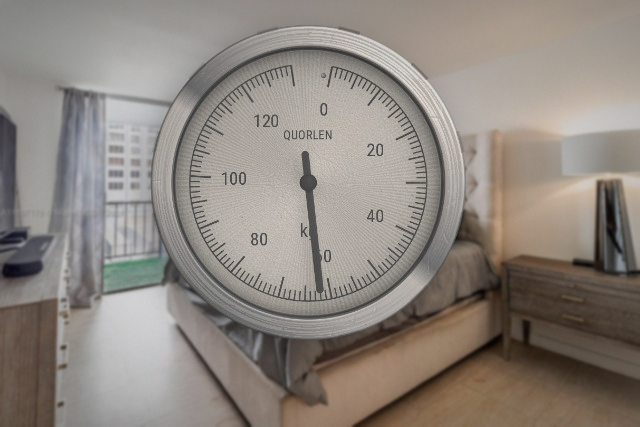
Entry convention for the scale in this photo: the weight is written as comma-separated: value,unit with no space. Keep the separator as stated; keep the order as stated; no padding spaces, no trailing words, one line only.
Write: 62,kg
